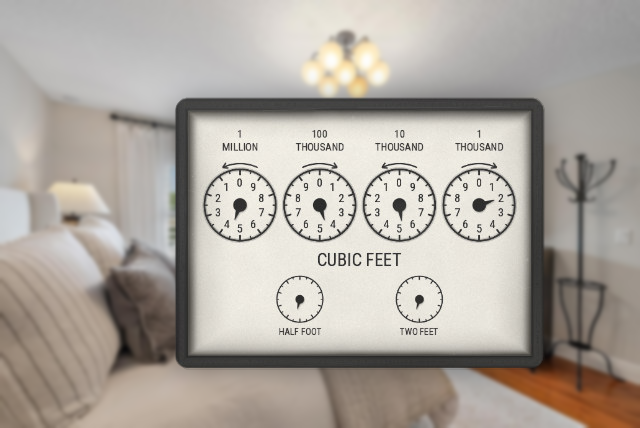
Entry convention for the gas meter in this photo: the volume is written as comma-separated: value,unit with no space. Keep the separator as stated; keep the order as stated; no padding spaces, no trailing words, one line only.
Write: 445200,ft³
